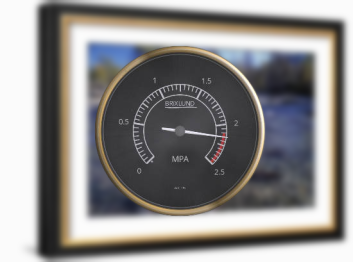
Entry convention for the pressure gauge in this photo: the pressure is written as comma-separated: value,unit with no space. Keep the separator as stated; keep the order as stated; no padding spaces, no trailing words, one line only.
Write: 2.15,MPa
